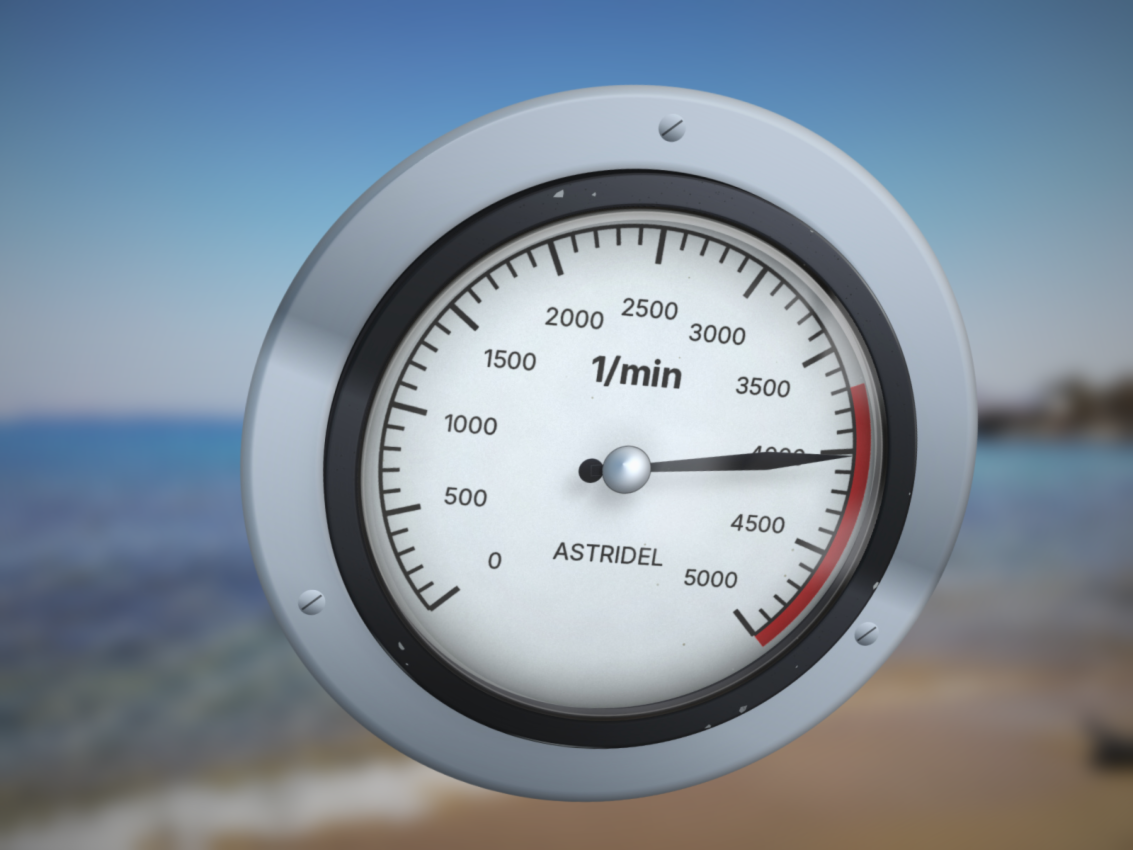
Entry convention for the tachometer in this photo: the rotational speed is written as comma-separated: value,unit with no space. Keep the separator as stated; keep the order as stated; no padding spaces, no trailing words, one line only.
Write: 4000,rpm
